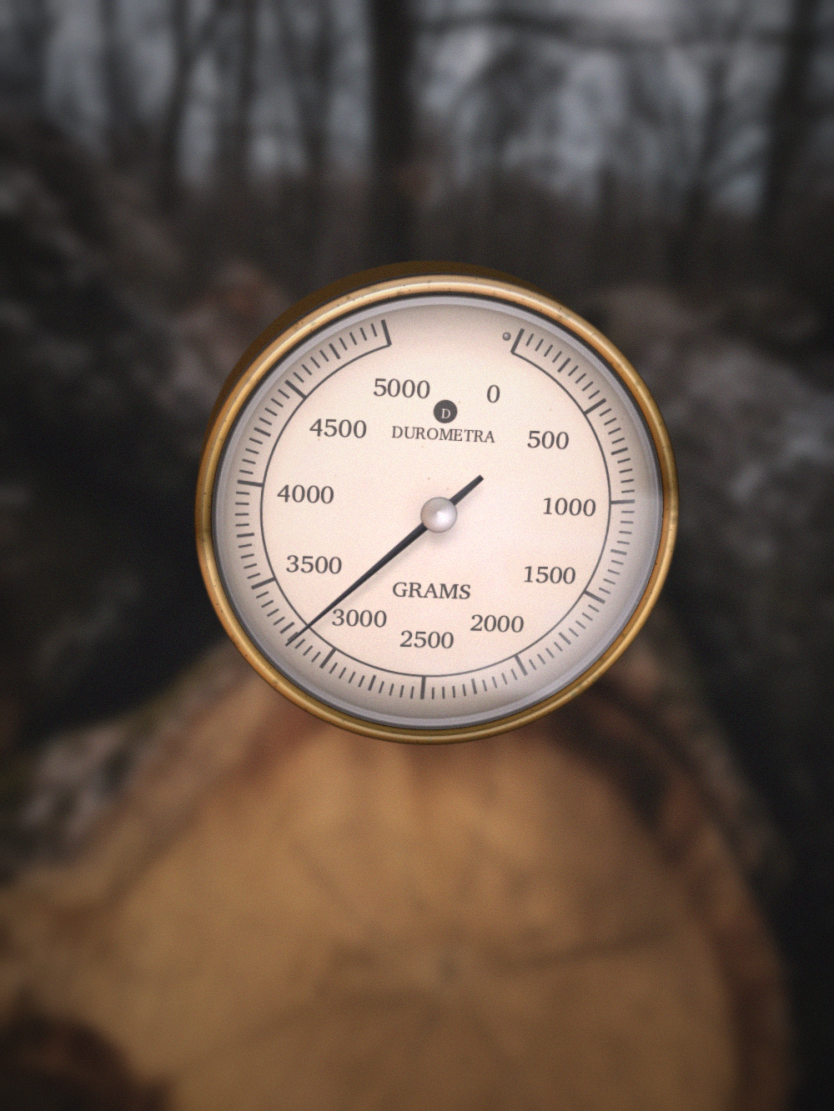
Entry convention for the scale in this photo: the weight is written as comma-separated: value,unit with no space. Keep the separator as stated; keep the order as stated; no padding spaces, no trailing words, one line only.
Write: 3200,g
